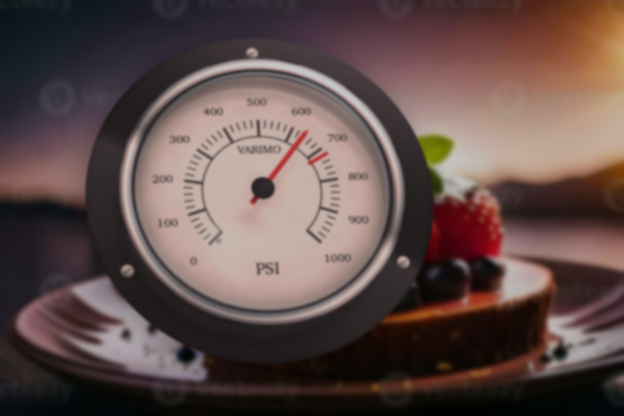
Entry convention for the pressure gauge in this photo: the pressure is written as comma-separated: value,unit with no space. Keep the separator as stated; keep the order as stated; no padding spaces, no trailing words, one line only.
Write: 640,psi
